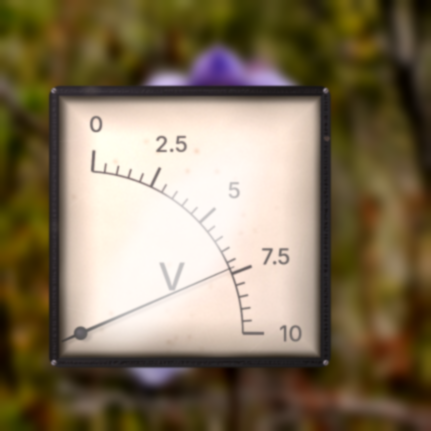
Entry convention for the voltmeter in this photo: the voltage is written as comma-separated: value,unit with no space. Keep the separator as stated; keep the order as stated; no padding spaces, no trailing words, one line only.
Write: 7.25,V
